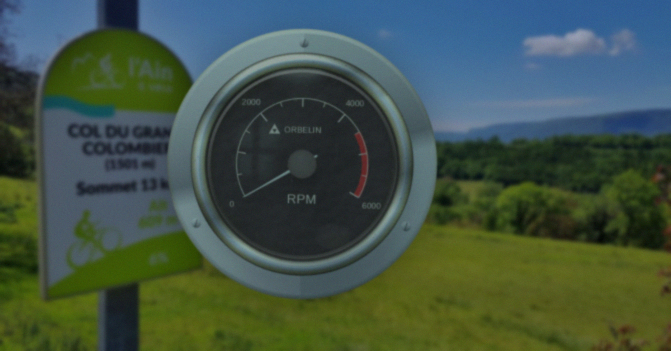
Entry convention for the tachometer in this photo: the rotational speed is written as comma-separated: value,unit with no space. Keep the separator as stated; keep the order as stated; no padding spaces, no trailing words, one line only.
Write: 0,rpm
